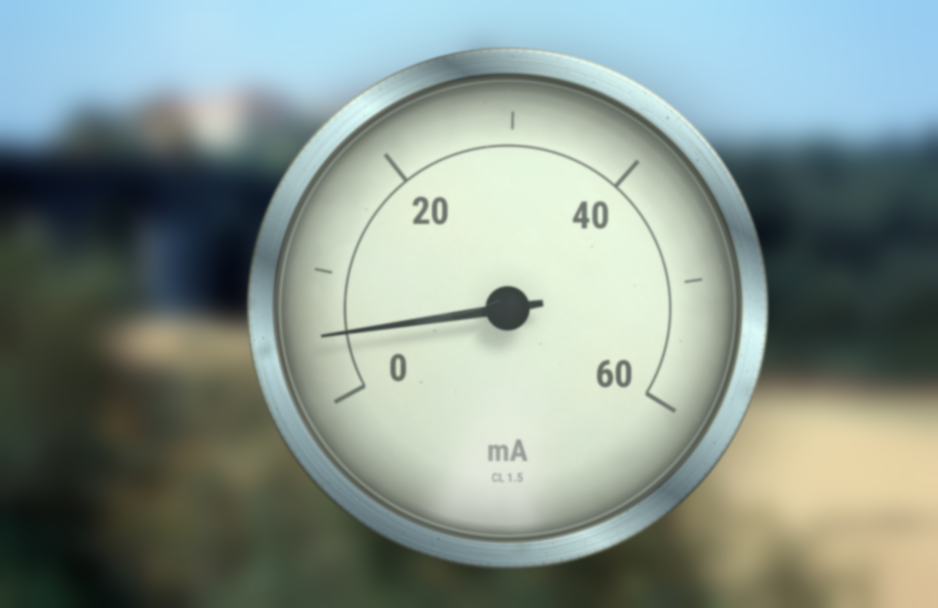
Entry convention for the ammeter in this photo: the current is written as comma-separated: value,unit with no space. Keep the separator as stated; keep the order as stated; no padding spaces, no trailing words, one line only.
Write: 5,mA
